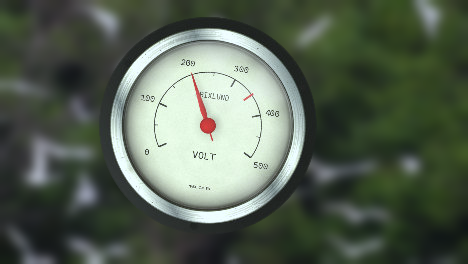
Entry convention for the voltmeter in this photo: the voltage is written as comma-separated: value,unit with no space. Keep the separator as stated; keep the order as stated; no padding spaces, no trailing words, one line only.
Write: 200,V
